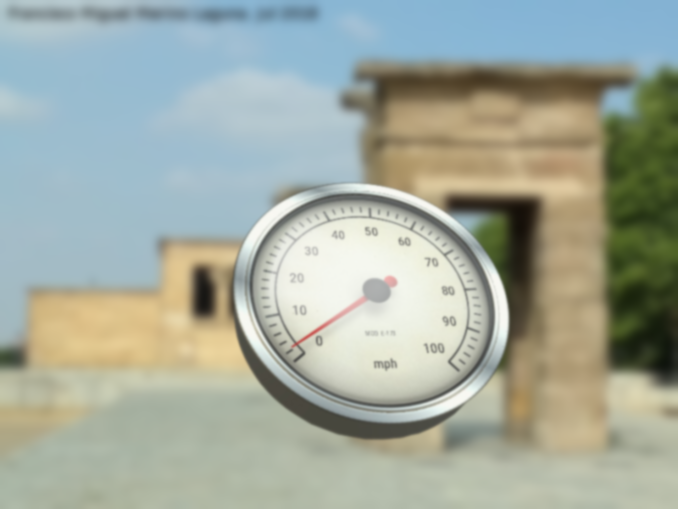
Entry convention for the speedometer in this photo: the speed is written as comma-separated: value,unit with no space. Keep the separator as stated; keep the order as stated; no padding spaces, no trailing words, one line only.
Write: 2,mph
